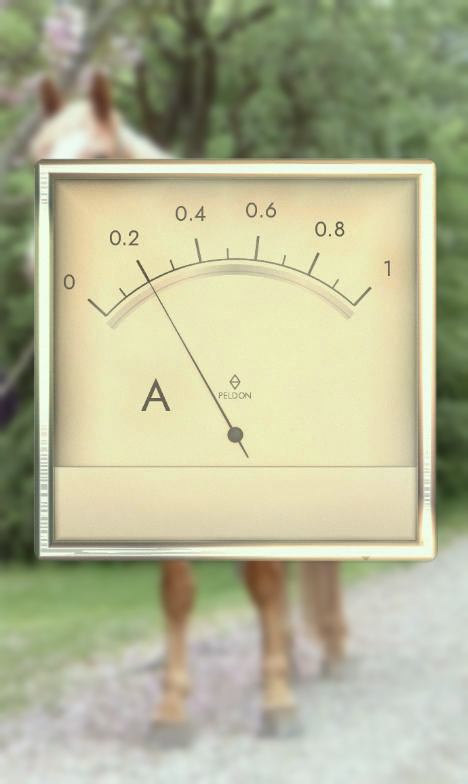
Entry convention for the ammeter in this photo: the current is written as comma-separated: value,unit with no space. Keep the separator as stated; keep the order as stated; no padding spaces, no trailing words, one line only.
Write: 0.2,A
